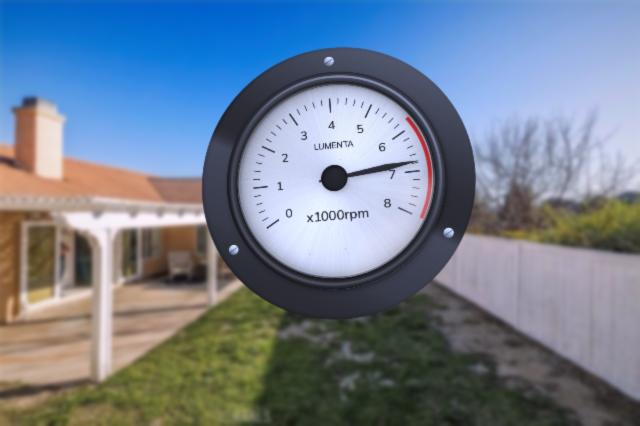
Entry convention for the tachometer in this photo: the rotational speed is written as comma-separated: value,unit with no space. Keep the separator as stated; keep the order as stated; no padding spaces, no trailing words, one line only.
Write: 6800,rpm
